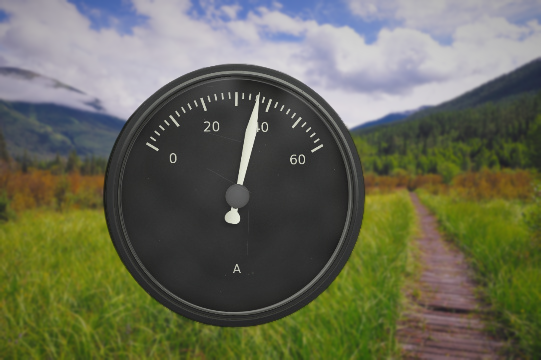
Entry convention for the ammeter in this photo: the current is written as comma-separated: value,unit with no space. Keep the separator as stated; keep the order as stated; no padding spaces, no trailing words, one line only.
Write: 36,A
